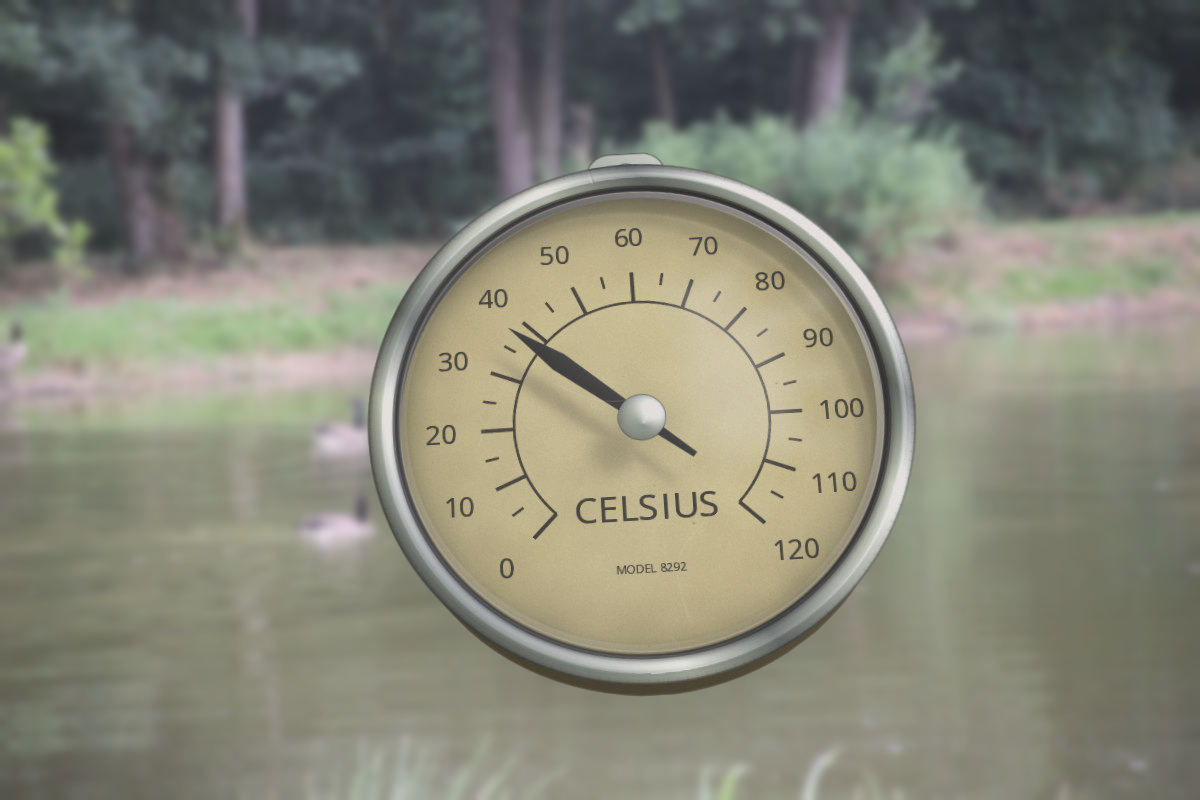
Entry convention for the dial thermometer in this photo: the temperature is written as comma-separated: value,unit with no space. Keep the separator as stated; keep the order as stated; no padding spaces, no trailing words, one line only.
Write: 37.5,°C
